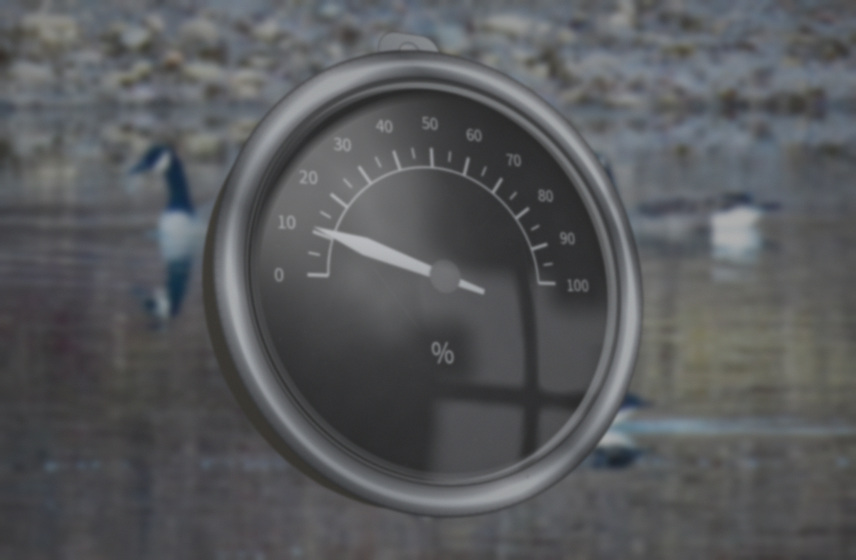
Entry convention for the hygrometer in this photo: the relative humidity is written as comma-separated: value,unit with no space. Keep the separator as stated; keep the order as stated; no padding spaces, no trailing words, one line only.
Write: 10,%
